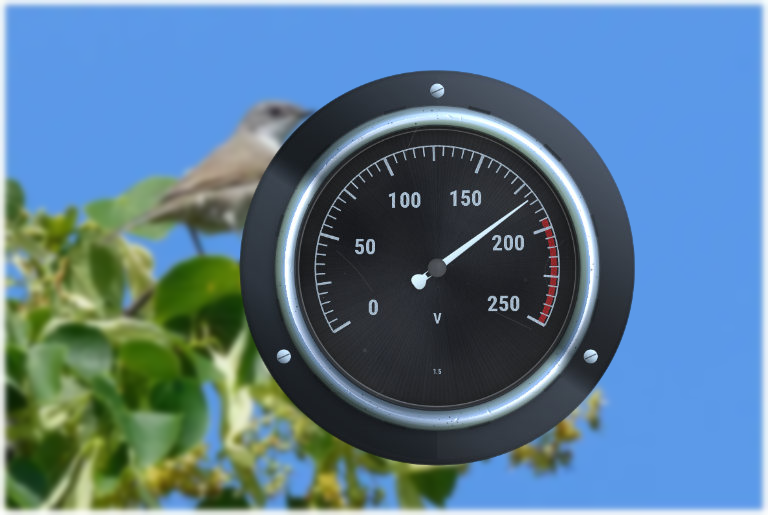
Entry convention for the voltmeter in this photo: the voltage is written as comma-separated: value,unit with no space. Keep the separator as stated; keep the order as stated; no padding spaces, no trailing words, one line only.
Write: 182.5,V
